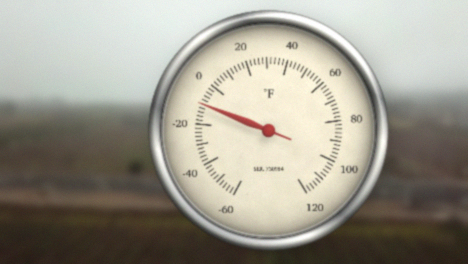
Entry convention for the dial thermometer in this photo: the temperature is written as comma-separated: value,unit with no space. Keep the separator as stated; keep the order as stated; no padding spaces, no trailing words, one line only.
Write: -10,°F
